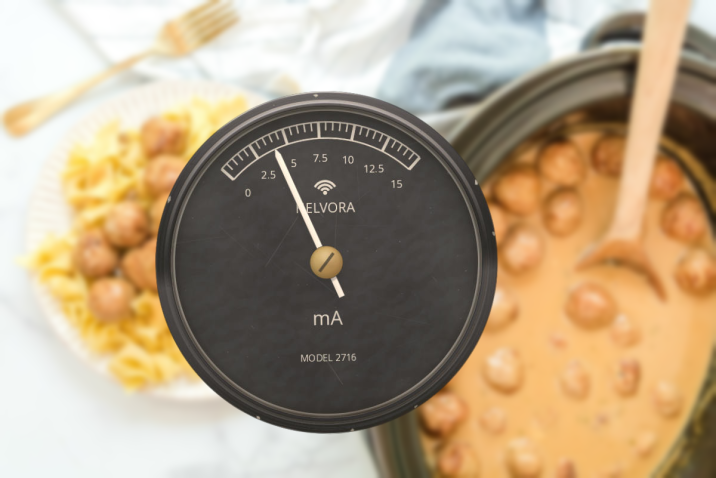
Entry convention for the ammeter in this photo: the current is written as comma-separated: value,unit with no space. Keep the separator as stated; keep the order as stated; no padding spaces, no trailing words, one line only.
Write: 4,mA
